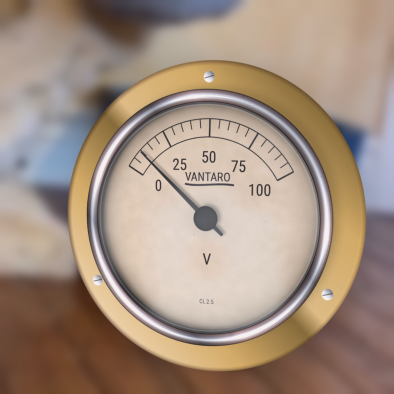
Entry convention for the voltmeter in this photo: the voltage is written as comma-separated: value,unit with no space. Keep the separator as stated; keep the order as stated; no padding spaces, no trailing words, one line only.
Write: 10,V
